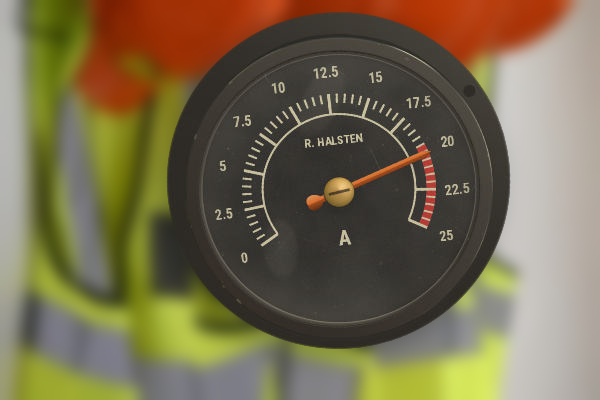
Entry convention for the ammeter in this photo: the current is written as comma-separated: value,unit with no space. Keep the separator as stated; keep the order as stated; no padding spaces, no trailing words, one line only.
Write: 20,A
